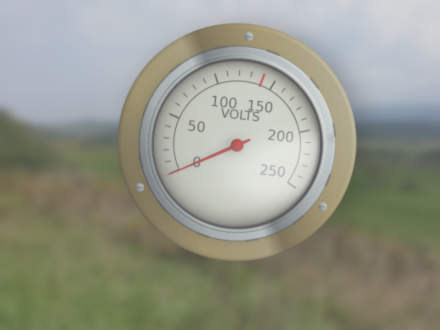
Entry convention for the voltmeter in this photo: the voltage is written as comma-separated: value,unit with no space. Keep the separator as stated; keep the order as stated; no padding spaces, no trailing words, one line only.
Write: 0,V
